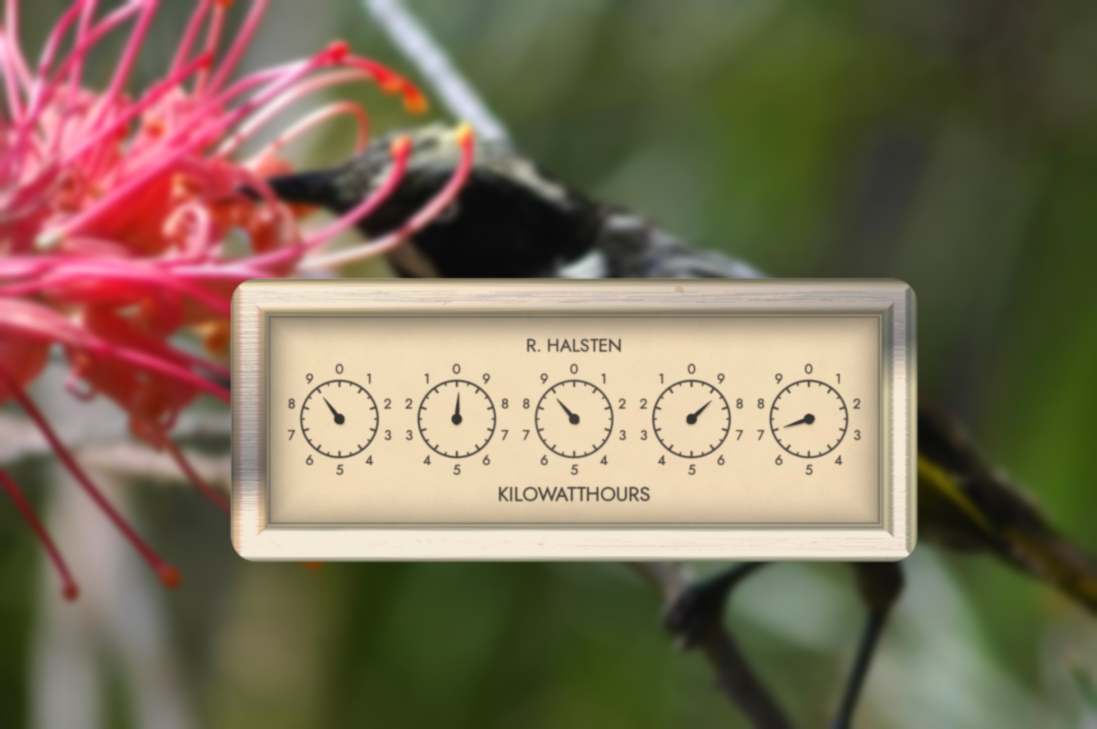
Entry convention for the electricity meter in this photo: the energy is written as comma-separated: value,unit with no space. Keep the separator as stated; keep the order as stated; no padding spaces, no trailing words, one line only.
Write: 89887,kWh
